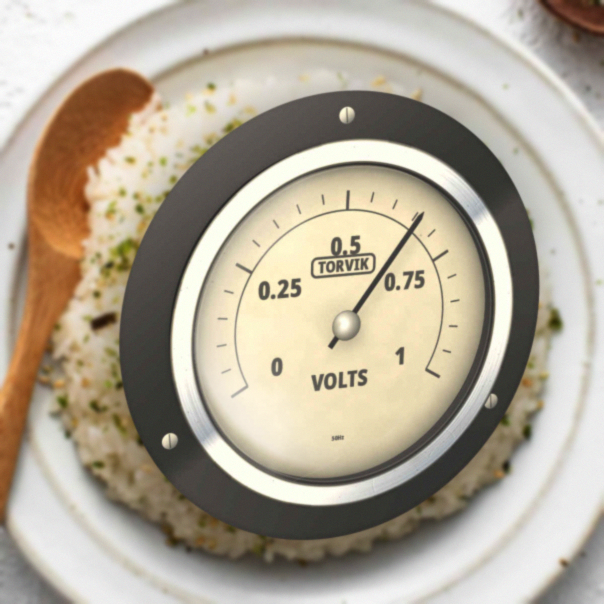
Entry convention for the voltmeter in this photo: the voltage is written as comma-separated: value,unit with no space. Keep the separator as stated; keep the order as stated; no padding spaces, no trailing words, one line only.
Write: 0.65,V
